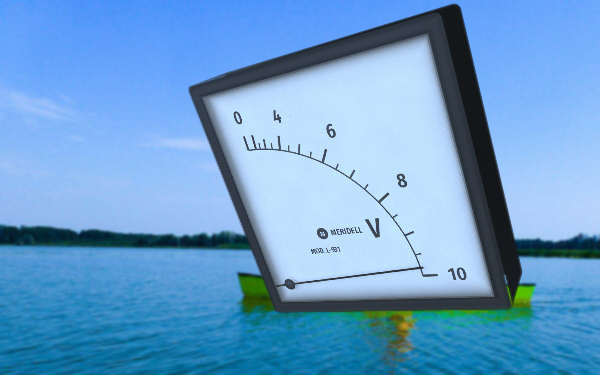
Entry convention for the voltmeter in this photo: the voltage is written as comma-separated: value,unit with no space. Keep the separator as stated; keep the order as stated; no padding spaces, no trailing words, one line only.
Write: 9.75,V
